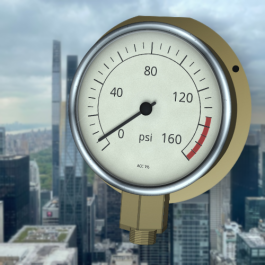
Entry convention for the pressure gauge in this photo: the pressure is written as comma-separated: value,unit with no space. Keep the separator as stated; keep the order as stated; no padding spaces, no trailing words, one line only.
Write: 5,psi
